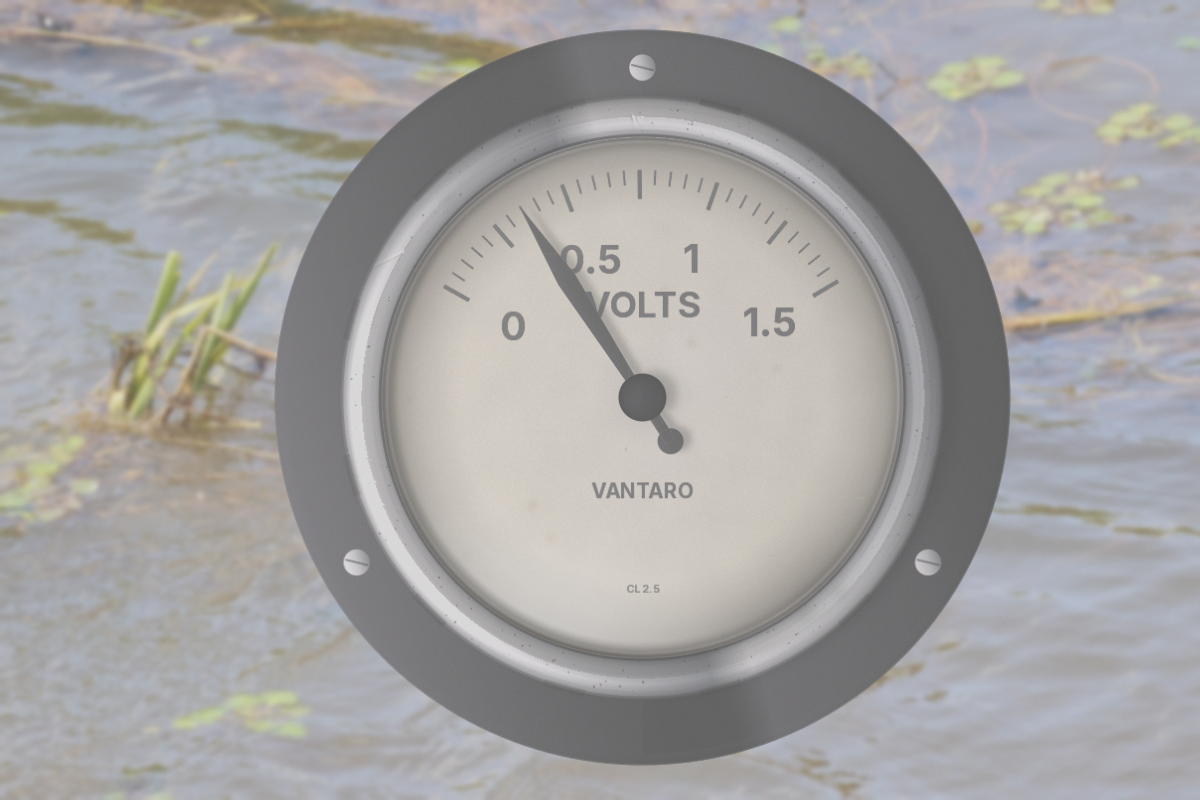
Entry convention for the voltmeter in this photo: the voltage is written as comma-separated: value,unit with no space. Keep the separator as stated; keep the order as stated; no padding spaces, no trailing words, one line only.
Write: 0.35,V
